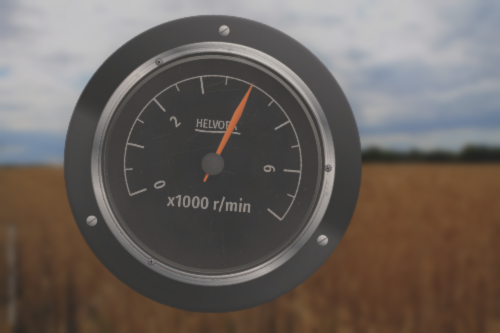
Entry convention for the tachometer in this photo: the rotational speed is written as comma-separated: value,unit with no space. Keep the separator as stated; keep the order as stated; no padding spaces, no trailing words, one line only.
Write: 4000,rpm
